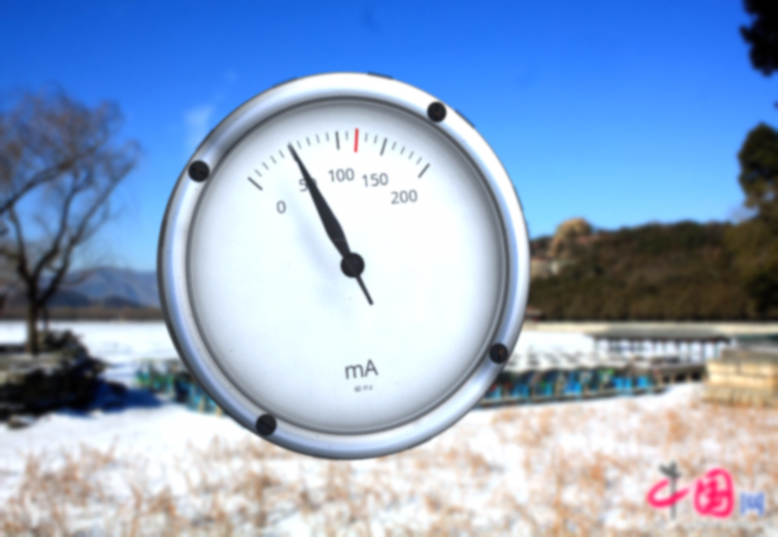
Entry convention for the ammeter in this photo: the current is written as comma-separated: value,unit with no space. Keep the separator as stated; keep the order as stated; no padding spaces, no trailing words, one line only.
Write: 50,mA
